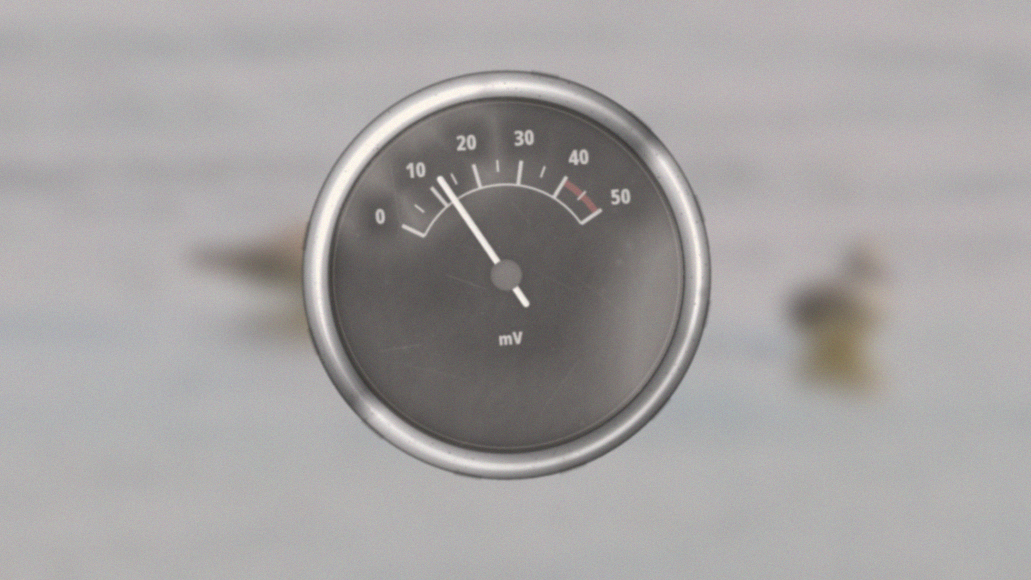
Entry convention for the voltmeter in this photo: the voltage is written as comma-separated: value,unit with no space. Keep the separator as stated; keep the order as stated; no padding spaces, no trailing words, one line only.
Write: 12.5,mV
